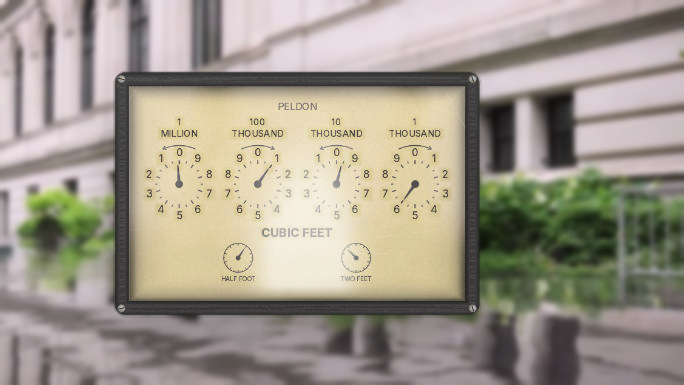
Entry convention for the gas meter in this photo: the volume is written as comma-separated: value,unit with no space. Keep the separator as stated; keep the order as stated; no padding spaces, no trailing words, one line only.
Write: 9600,ft³
